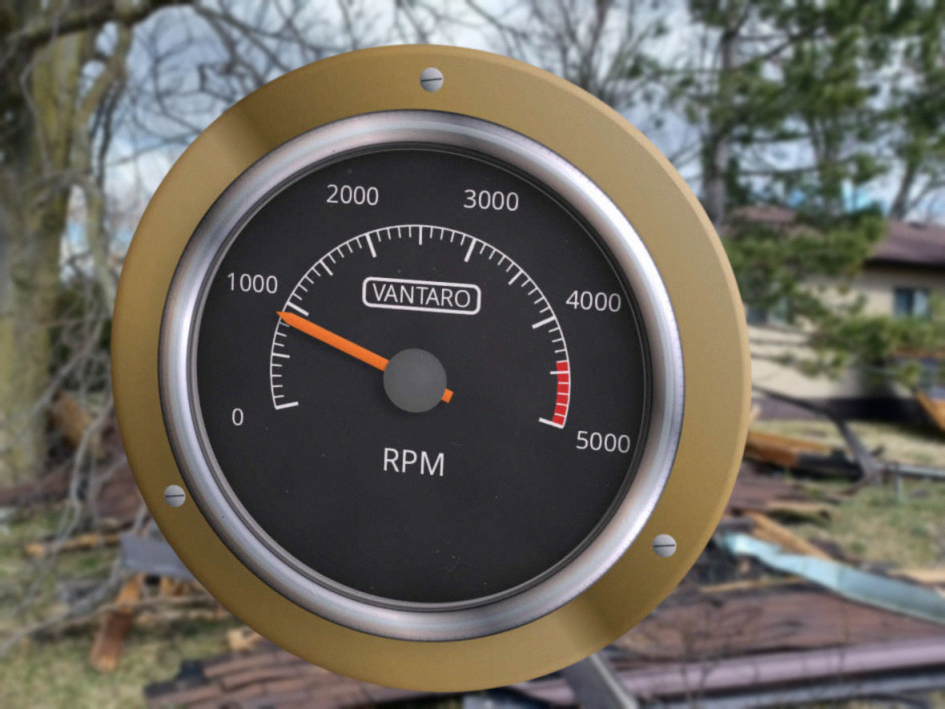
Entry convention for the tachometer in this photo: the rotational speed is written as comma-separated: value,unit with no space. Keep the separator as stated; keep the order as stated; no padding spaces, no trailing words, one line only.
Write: 900,rpm
